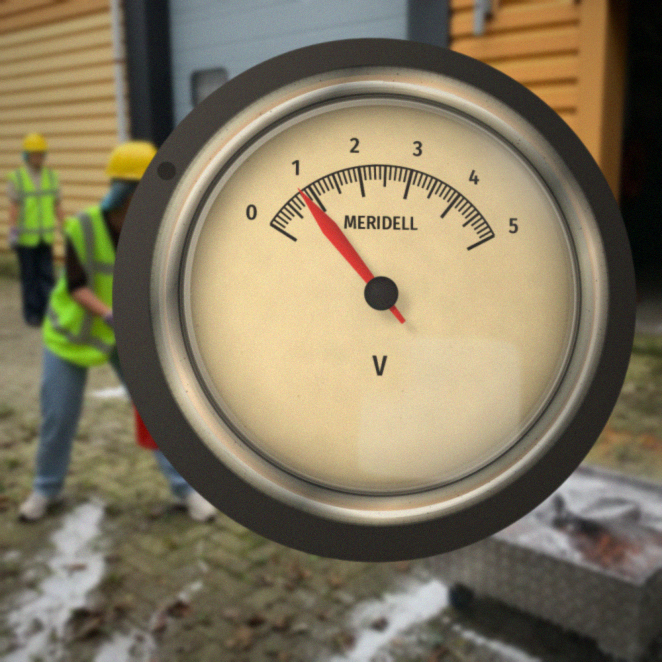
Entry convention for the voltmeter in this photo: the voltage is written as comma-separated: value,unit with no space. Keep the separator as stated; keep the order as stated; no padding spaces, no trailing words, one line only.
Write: 0.8,V
